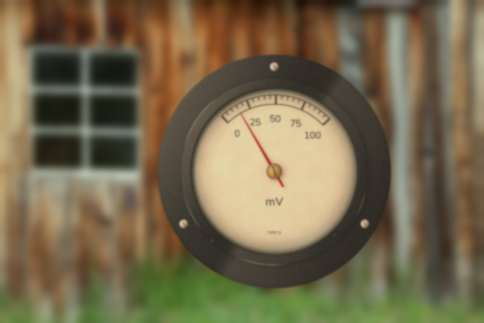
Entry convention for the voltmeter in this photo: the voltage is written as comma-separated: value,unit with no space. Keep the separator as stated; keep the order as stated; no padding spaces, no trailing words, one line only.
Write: 15,mV
